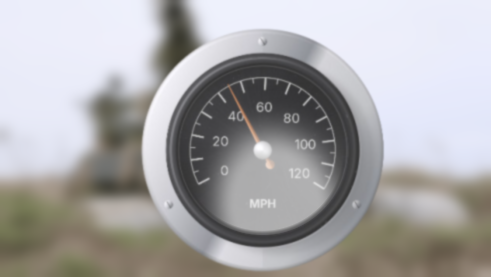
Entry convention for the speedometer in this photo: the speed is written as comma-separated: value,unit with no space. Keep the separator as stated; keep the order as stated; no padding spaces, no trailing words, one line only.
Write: 45,mph
